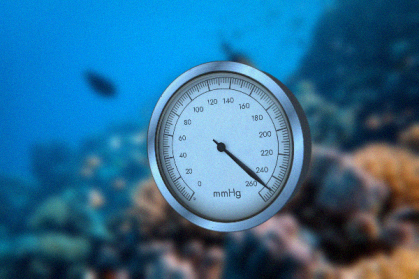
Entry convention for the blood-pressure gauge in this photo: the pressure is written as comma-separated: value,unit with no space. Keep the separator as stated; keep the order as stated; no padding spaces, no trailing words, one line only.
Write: 250,mmHg
